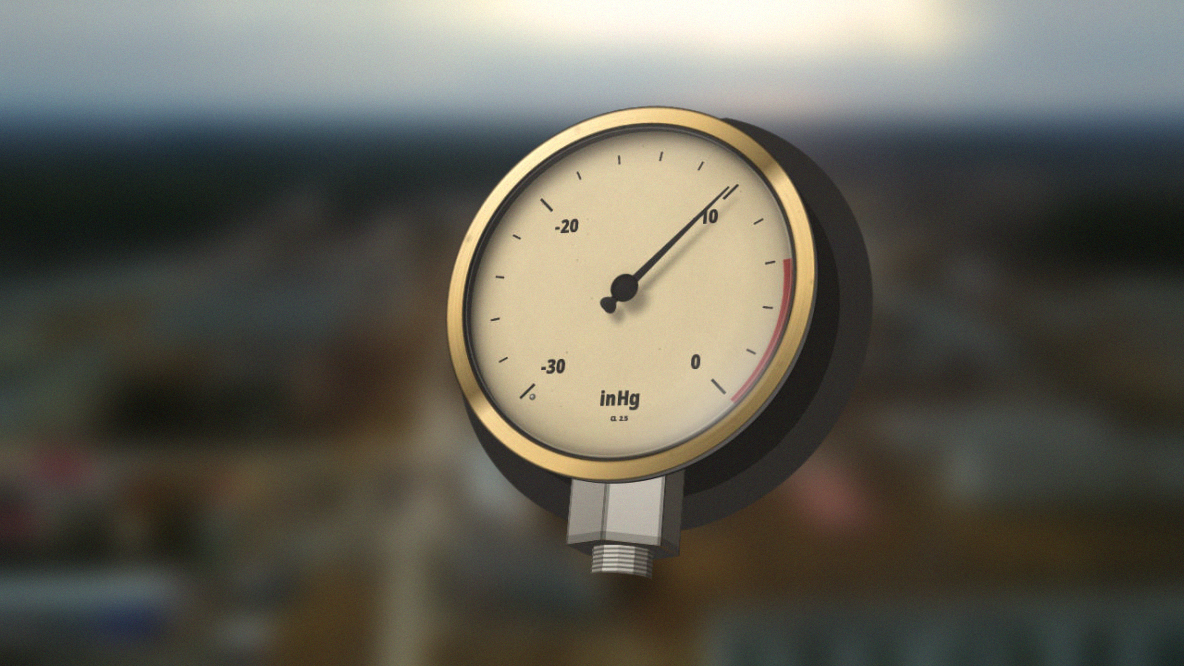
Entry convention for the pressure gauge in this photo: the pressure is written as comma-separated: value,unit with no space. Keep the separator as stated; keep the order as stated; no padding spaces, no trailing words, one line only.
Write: -10,inHg
